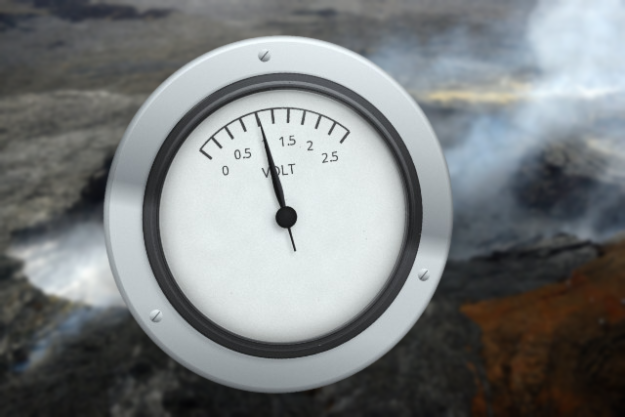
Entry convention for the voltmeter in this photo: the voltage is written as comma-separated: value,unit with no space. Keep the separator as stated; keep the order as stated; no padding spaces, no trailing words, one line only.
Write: 1,V
